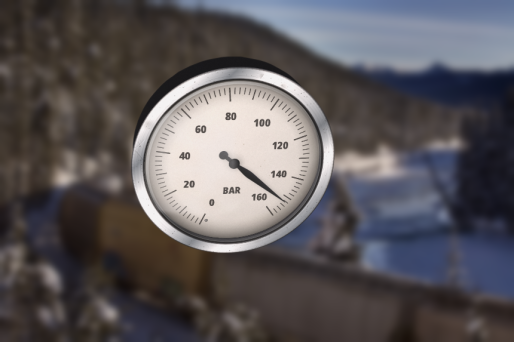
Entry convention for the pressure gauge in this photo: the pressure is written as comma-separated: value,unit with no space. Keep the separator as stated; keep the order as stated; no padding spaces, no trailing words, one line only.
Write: 152,bar
